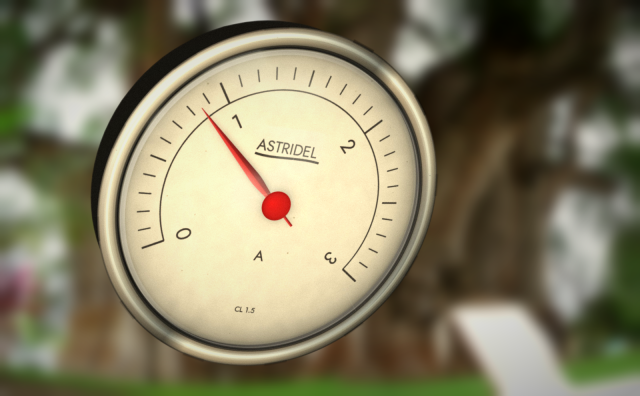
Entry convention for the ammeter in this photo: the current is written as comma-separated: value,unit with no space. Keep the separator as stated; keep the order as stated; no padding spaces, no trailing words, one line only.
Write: 0.85,A
